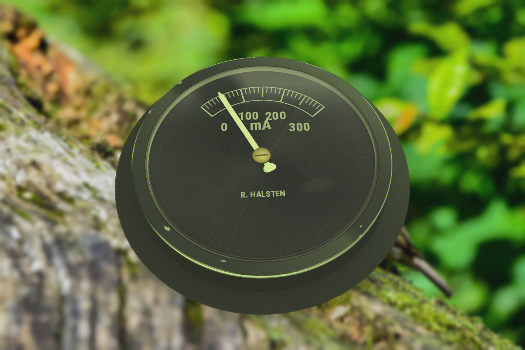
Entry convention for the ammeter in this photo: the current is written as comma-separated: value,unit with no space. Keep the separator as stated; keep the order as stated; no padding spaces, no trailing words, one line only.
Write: 50,mA
